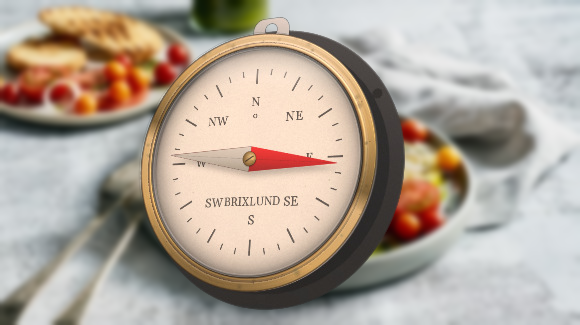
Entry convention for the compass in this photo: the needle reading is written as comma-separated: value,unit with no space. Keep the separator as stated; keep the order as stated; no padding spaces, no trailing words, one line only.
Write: 95,°
